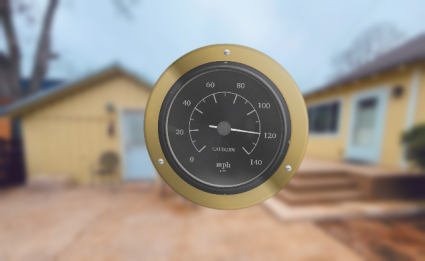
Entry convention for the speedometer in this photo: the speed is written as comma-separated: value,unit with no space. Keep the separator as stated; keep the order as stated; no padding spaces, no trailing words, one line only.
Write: 120,mph
